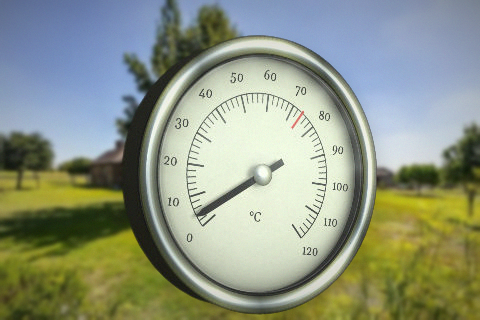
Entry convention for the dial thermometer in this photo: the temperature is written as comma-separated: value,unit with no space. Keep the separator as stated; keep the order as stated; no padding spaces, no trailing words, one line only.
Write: 4,°C
